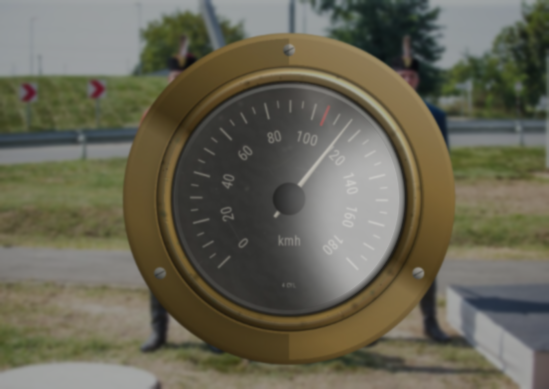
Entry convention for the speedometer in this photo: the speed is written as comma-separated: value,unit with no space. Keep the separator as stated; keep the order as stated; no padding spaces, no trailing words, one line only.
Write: 115,km/h
